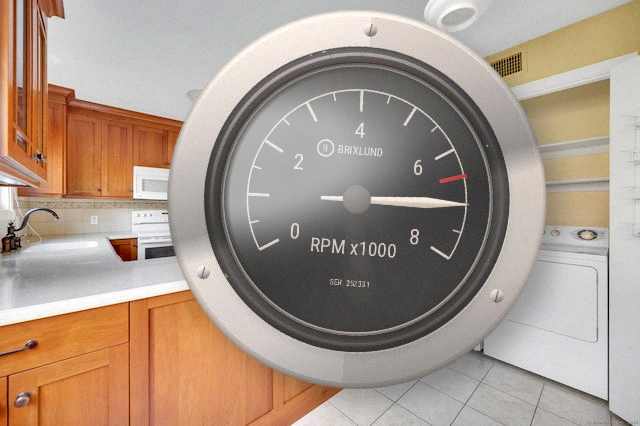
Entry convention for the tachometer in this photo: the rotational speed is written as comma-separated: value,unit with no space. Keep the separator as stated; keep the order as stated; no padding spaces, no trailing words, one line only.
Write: 7000,rpm
